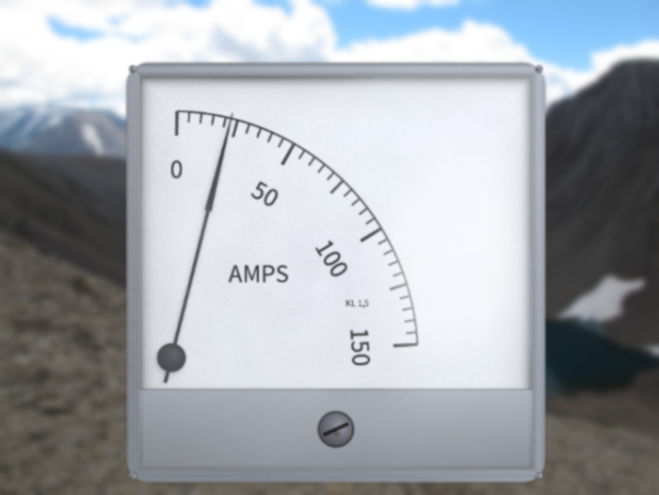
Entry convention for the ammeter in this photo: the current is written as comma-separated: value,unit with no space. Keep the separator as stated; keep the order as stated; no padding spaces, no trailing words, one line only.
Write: 22.5,A
